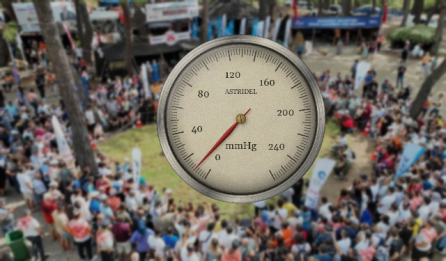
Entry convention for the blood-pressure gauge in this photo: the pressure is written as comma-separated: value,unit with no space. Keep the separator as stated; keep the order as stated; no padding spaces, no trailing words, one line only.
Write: 10,mmHg
